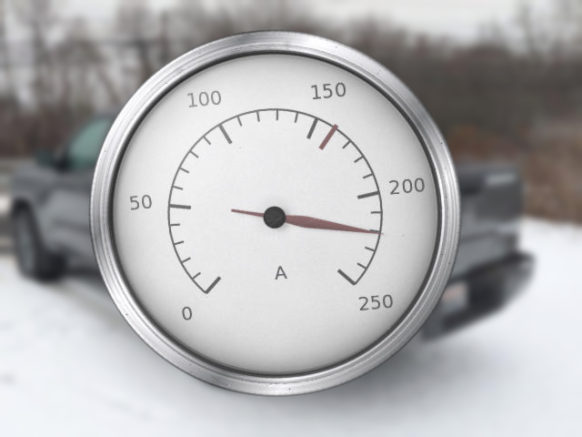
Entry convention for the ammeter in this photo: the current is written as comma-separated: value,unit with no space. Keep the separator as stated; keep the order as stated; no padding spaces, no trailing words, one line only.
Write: 220,A
